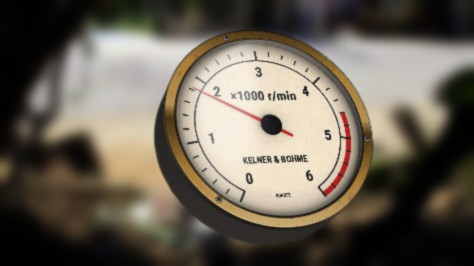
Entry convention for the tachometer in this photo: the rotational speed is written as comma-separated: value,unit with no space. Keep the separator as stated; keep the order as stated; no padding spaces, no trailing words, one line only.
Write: 1800,rpm
